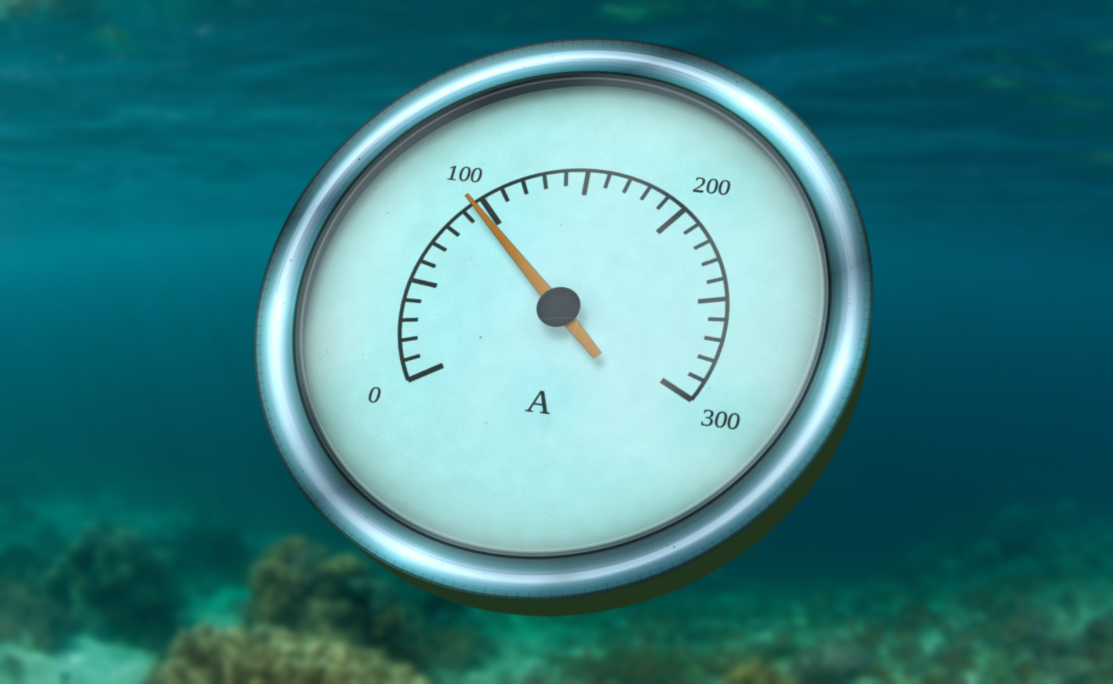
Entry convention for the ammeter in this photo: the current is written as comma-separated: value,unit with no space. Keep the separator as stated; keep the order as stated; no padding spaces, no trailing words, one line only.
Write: 95,A
